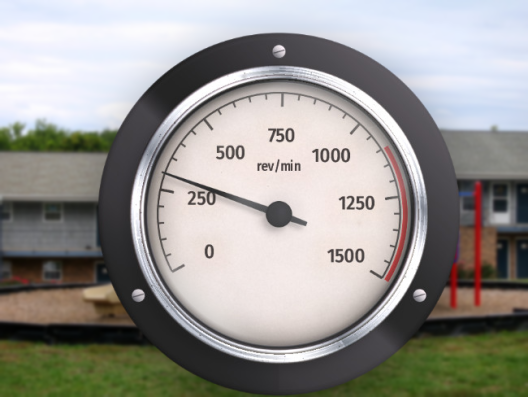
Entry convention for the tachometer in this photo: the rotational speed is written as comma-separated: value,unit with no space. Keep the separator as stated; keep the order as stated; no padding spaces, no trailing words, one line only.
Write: 300,rpm
